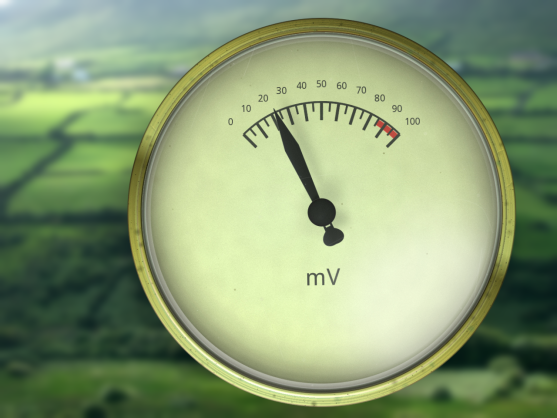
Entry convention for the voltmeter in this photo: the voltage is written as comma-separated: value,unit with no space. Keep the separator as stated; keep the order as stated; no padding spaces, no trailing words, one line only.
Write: 22.5,mV
